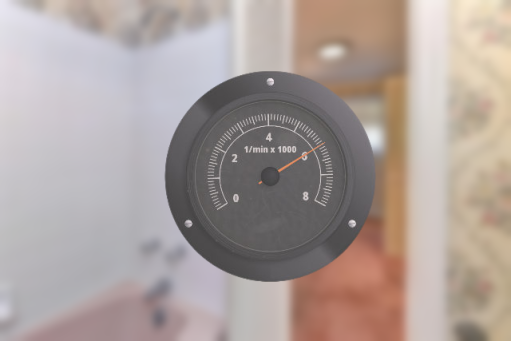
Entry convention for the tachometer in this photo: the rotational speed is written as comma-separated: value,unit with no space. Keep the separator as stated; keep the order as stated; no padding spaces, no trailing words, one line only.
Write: 6000,rpm
